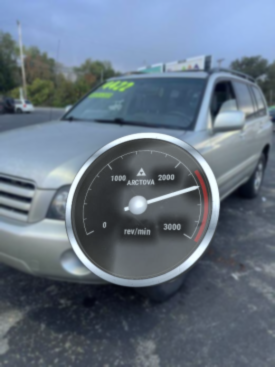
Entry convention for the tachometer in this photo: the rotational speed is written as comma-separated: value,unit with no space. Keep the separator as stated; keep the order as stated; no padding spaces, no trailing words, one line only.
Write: 2400,rpm
